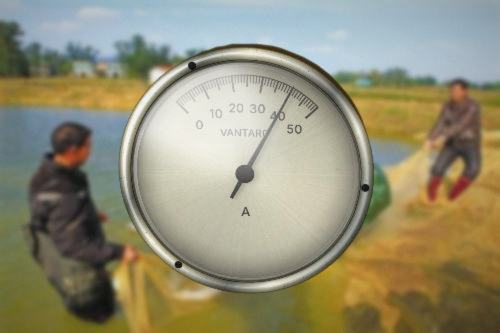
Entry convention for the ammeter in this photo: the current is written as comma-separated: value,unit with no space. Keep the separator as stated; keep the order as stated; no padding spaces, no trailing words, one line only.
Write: 40,A
